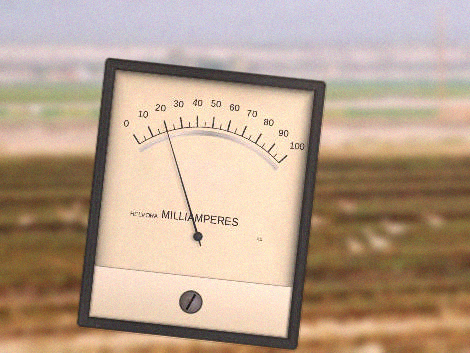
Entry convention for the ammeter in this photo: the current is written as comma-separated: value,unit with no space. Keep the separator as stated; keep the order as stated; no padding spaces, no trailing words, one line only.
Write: 20,mA
